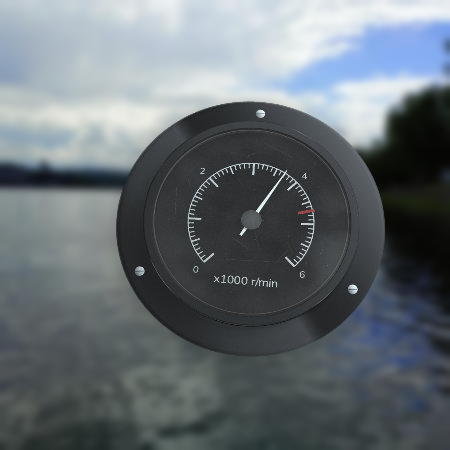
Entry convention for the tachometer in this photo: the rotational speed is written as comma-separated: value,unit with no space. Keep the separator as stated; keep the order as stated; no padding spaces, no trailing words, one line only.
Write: 3700,rpm
